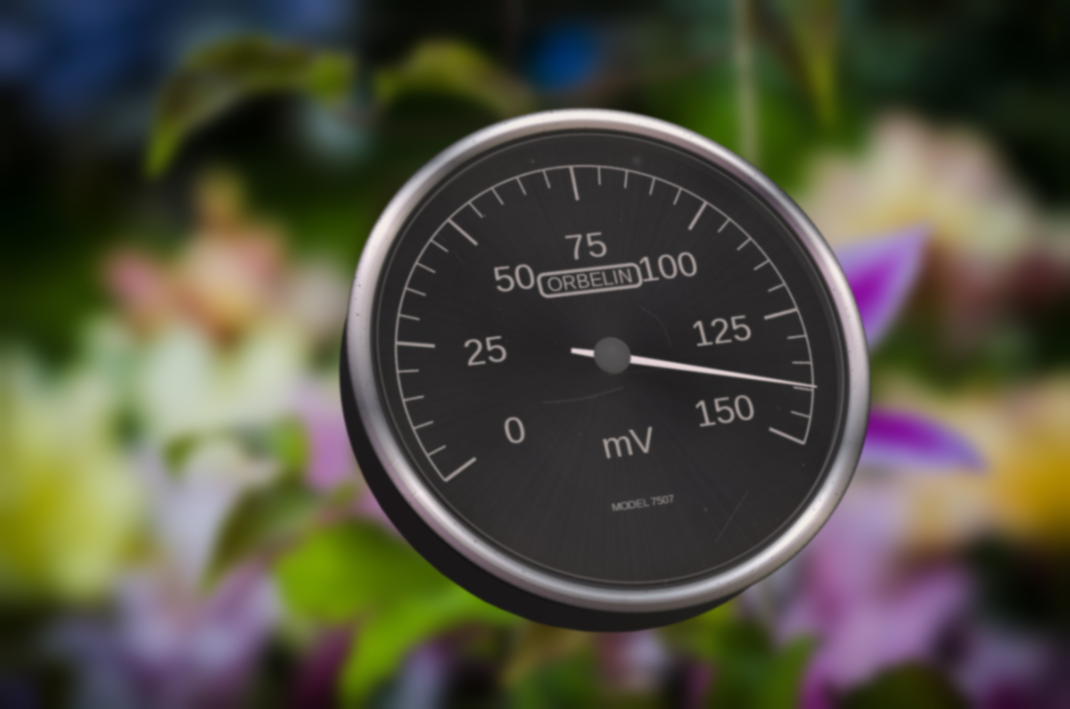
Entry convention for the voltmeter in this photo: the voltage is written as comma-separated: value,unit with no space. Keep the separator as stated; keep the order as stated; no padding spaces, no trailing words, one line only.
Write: 140,mV
